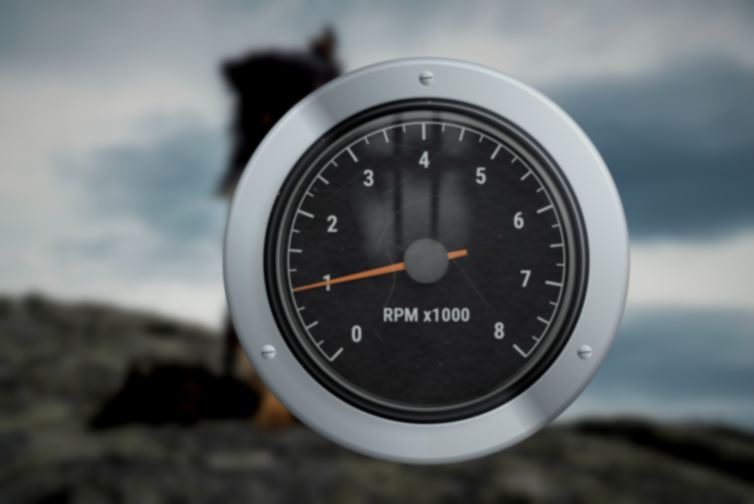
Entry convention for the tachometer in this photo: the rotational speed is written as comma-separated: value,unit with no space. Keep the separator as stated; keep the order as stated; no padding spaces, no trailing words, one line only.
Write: 1000,rpm
